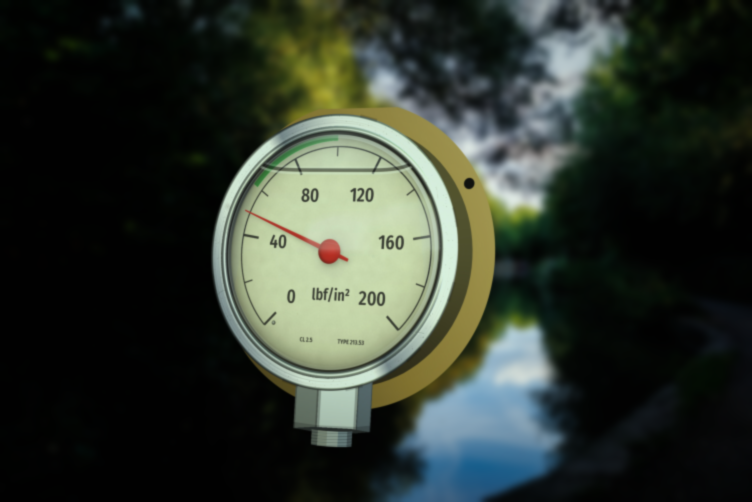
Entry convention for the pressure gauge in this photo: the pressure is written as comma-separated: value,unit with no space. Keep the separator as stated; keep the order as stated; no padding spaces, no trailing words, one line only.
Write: 50,psi
